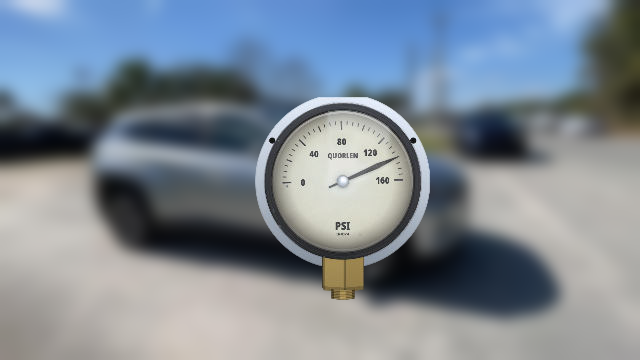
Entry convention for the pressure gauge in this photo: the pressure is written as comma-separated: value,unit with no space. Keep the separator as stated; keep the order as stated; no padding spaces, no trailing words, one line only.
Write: 140,psi
